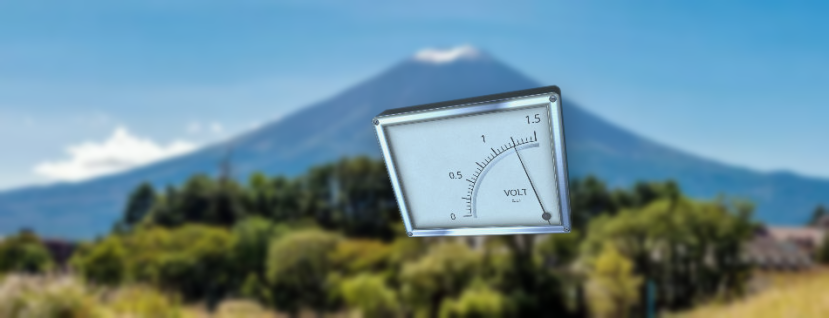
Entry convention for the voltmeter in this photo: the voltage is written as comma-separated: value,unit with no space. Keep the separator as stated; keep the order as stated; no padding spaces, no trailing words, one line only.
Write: 1.25,V
